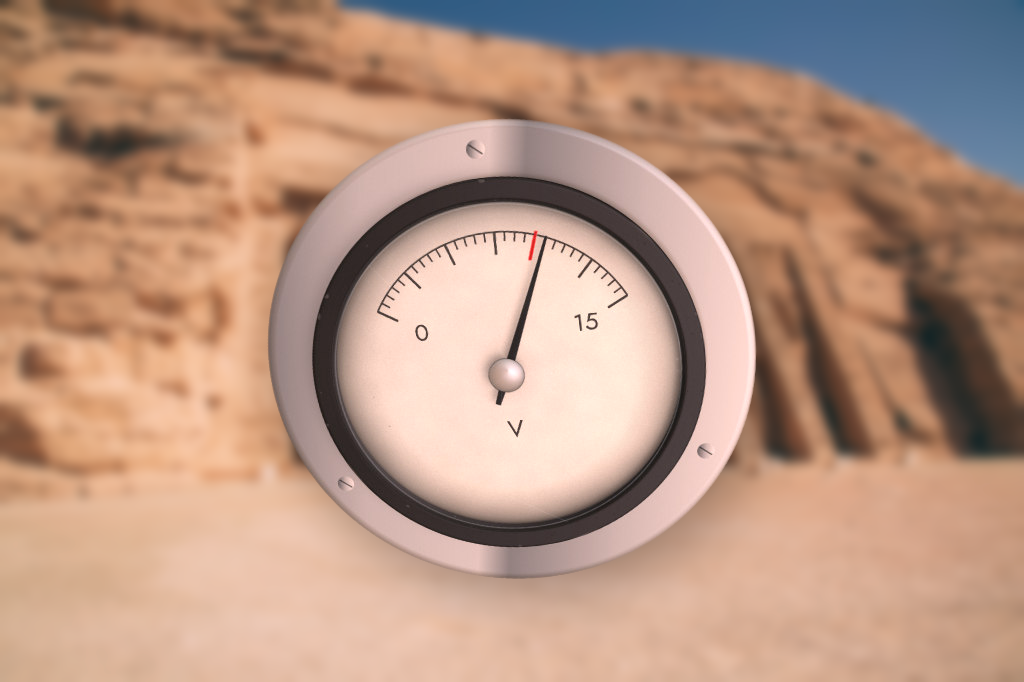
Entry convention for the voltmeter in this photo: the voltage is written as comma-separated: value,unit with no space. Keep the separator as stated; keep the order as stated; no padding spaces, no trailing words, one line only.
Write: 10,V
